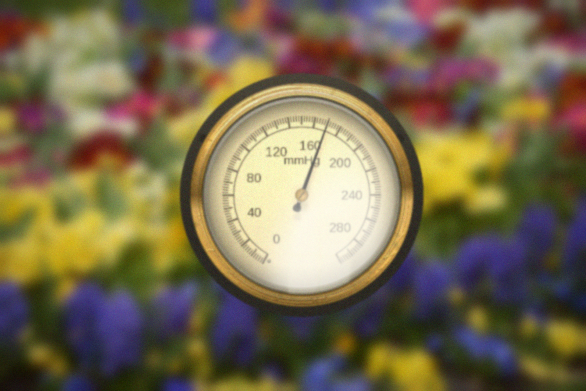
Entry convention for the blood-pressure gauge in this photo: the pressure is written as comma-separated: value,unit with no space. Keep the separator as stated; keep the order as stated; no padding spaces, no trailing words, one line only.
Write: 170,mmHg
